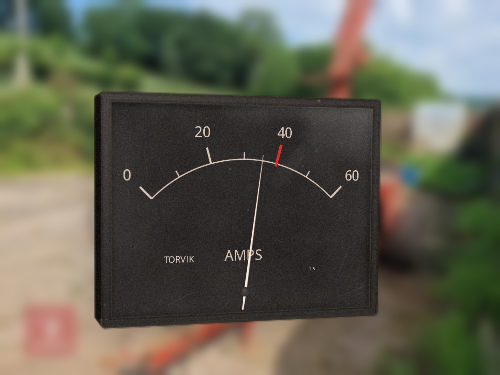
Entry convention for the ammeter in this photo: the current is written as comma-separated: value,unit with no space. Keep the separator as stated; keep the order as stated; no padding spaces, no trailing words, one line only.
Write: 35,A
